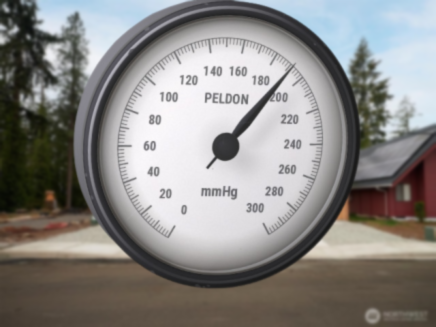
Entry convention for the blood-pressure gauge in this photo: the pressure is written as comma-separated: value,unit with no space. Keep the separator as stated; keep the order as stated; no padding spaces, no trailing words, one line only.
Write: 190,mmHg
